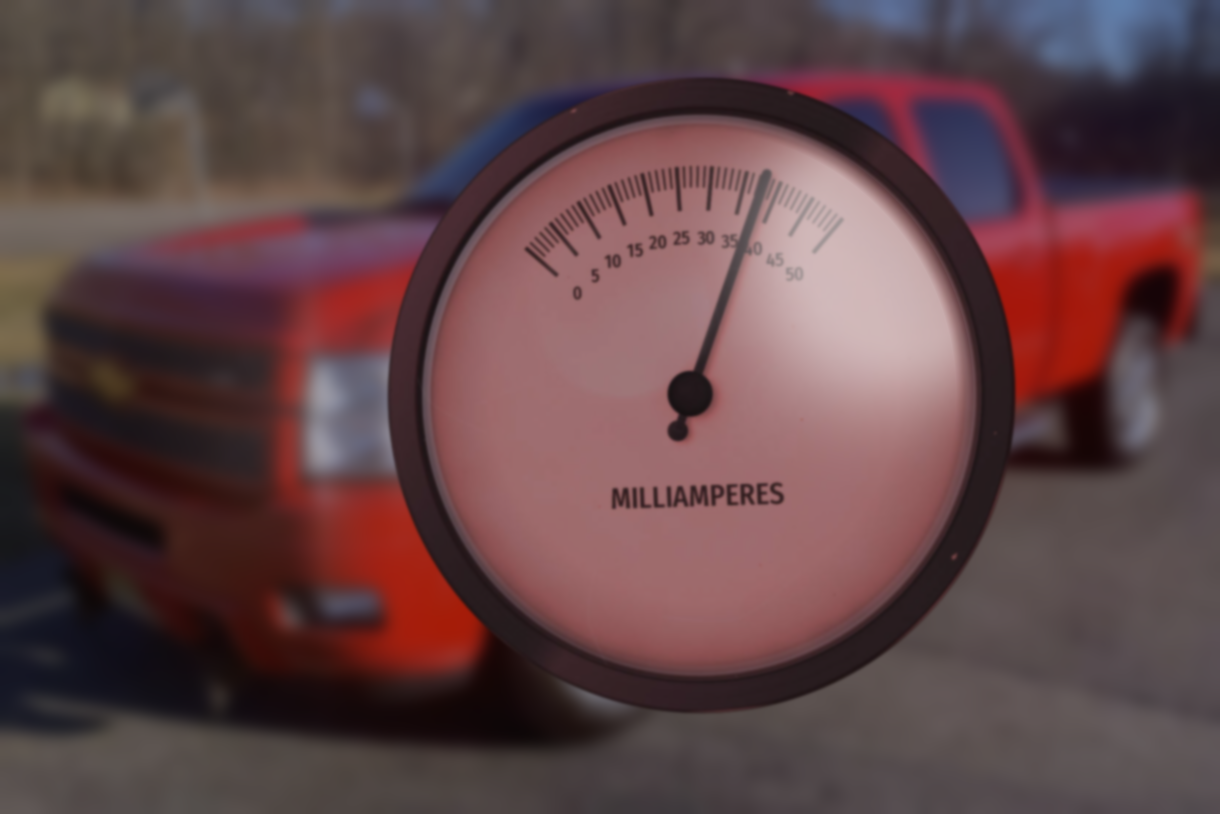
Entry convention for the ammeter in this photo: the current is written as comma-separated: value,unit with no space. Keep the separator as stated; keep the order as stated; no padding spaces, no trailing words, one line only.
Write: 38,mA
